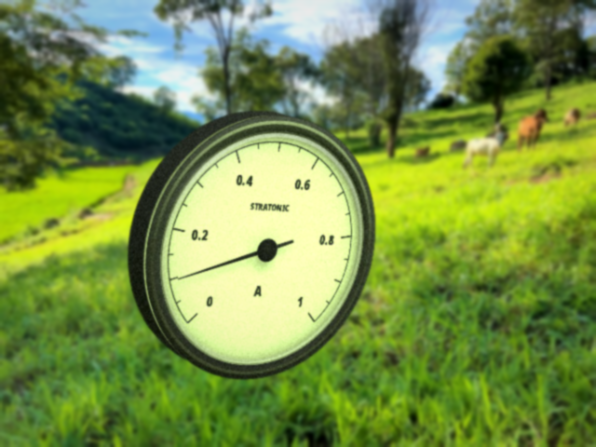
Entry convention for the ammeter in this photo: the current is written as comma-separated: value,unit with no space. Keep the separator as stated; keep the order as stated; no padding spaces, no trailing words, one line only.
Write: 0.1,A
